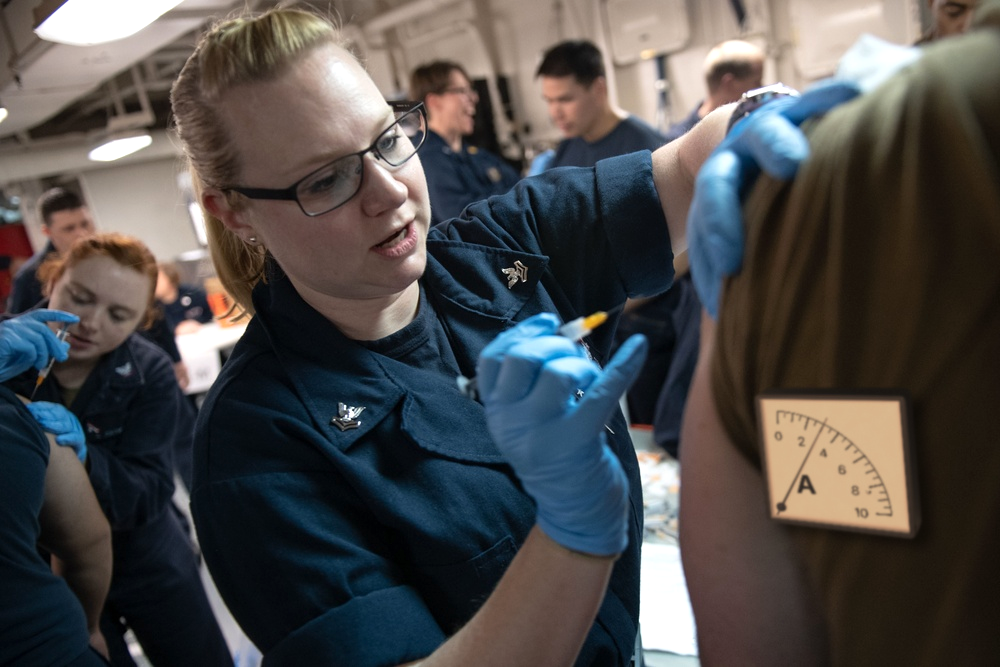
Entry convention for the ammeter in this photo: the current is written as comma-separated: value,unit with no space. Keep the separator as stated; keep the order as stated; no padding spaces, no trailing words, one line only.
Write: 3,A
